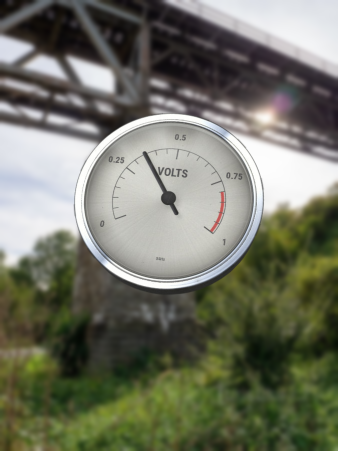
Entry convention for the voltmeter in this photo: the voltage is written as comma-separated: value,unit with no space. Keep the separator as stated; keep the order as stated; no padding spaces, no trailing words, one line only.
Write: 0.35,V
